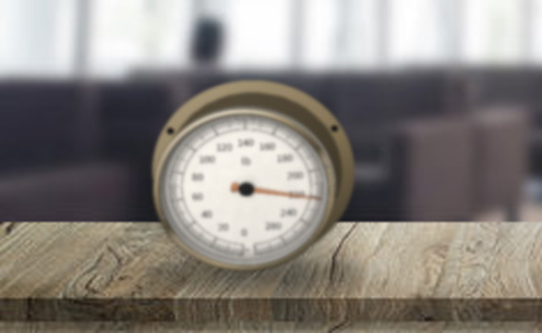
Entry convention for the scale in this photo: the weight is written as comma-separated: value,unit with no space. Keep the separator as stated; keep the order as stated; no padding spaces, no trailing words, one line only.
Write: 220,lb
